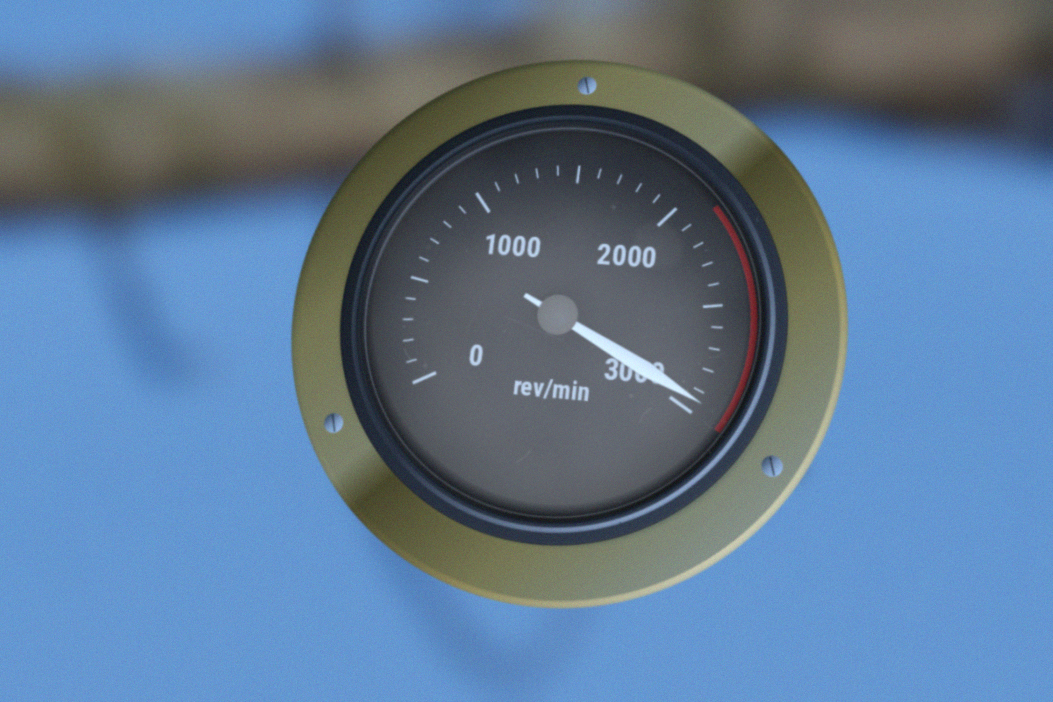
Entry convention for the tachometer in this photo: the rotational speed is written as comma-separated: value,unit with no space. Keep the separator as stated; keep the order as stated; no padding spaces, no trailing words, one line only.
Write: 2950,rpm
